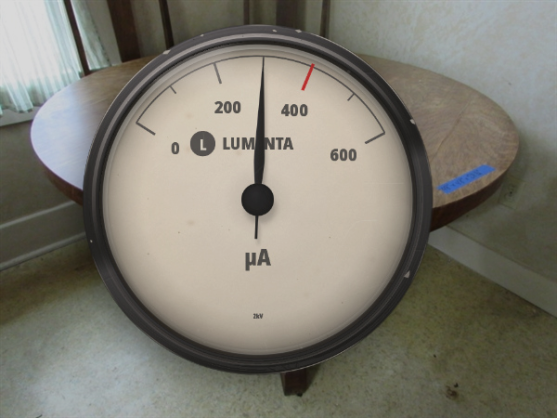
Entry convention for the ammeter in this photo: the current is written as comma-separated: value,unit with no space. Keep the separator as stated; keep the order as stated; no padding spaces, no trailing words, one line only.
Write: 300,µA
